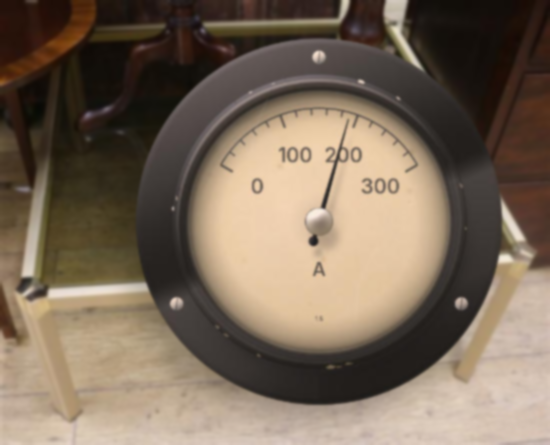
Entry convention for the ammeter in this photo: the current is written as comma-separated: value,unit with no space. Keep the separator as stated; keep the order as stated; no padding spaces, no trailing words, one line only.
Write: 190,A
